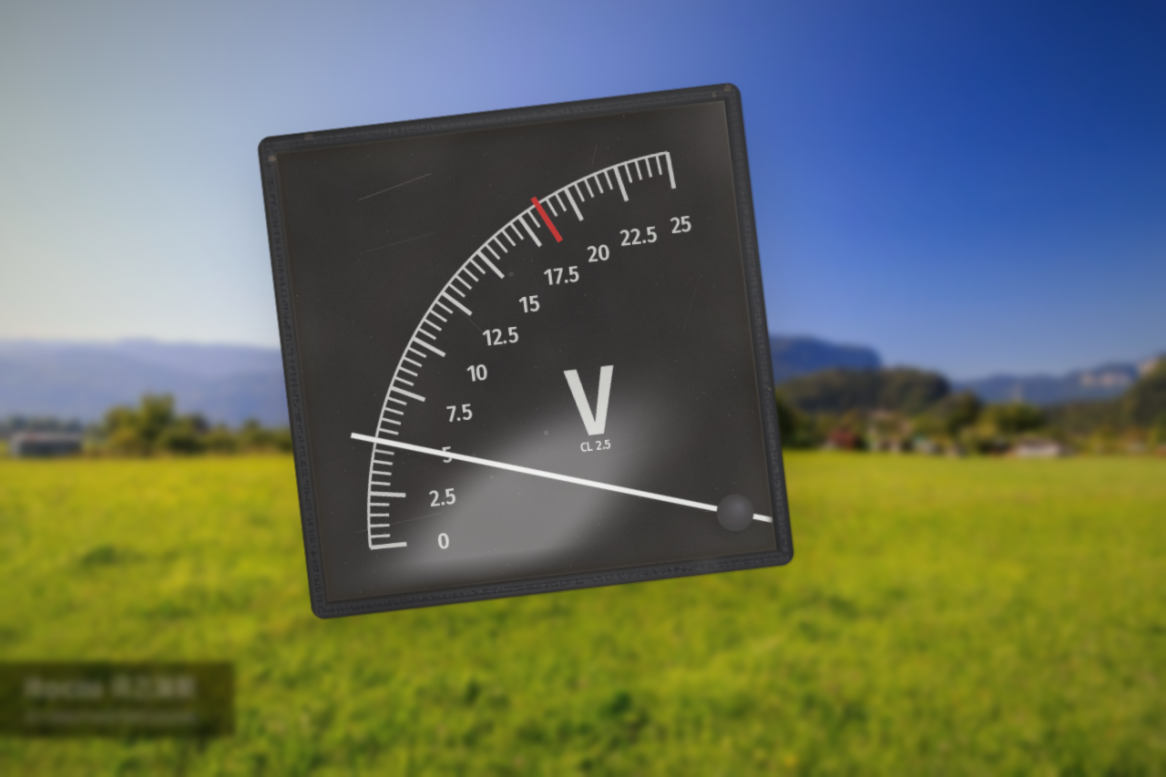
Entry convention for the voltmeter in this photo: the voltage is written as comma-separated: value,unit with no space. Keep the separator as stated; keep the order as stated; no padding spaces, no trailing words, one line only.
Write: 5,V
